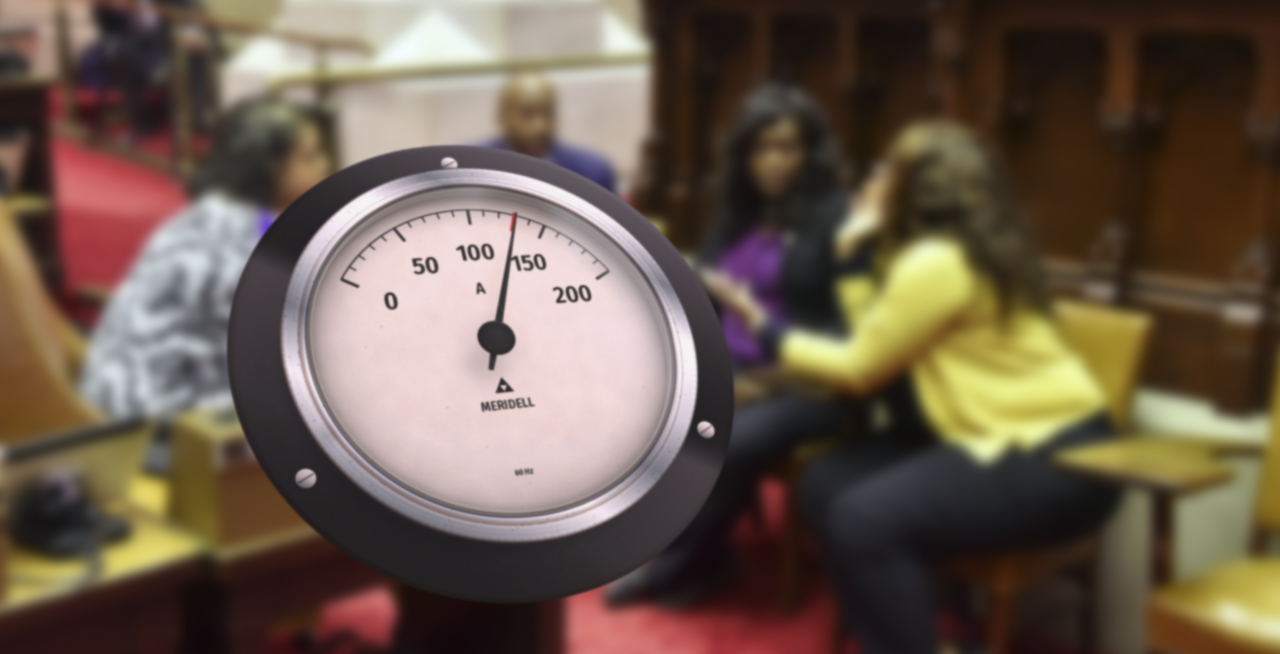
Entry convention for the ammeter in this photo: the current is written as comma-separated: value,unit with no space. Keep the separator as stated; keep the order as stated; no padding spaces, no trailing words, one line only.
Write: 130,A
